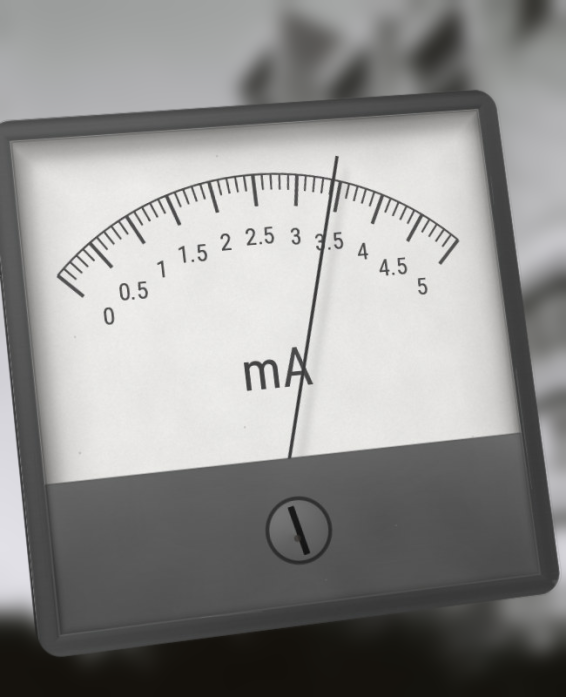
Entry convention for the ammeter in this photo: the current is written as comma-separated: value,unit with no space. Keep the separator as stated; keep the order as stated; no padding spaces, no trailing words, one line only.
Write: 3.4,mA
